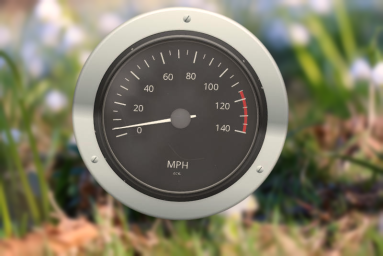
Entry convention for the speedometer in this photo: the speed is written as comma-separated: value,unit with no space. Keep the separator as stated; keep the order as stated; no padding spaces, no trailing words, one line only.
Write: 5,mph
